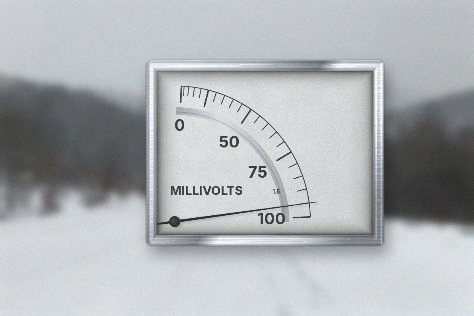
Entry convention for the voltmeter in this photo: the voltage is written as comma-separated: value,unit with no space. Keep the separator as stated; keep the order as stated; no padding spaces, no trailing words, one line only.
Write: 95,mV
